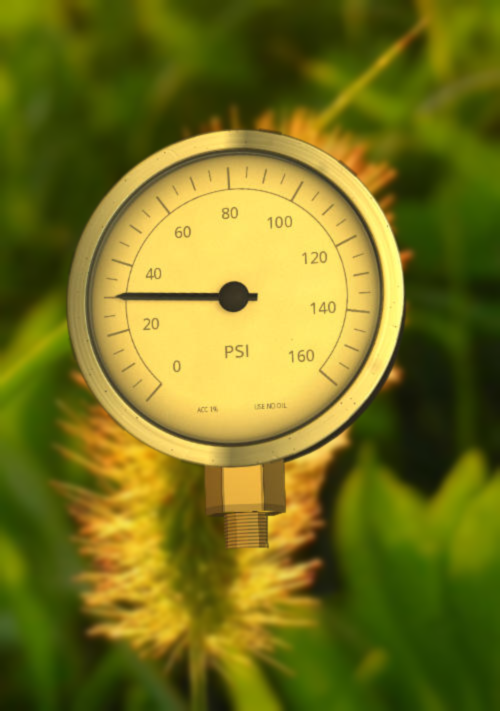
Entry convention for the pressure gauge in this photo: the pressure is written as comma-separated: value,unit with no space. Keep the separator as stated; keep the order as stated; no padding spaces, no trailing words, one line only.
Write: 30,psi
